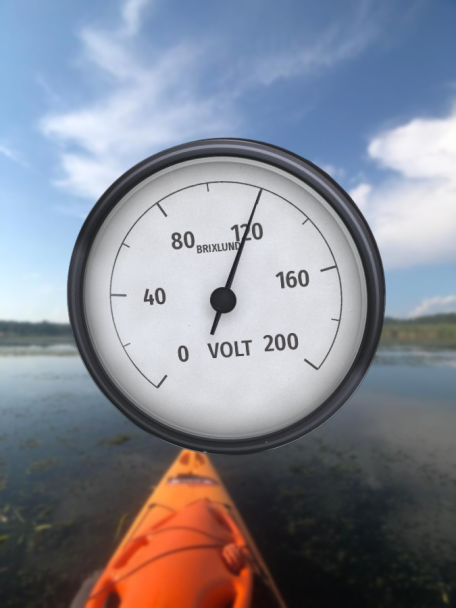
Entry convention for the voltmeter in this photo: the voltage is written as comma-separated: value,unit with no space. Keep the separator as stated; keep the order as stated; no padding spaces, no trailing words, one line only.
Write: 120,V
